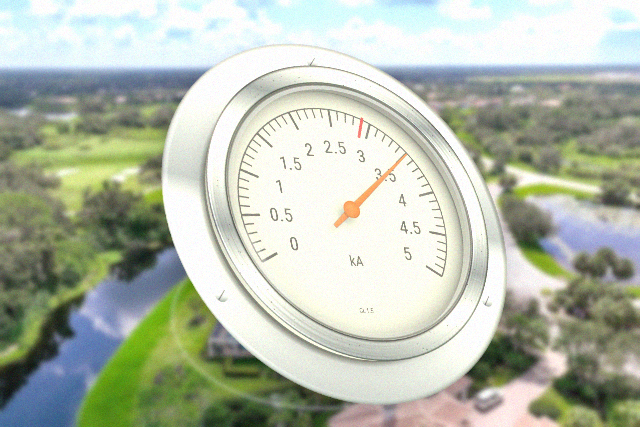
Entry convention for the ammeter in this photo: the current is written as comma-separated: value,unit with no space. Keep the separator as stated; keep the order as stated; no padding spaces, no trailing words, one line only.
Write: 3.5,kA
